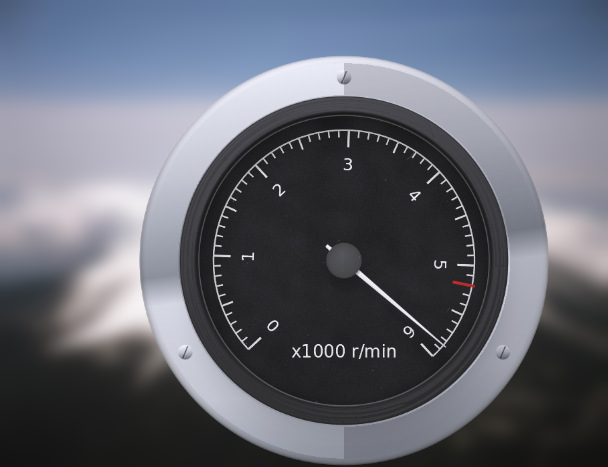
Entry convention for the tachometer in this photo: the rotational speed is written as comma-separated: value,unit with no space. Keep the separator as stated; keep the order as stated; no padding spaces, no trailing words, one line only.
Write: 5850,rpm
